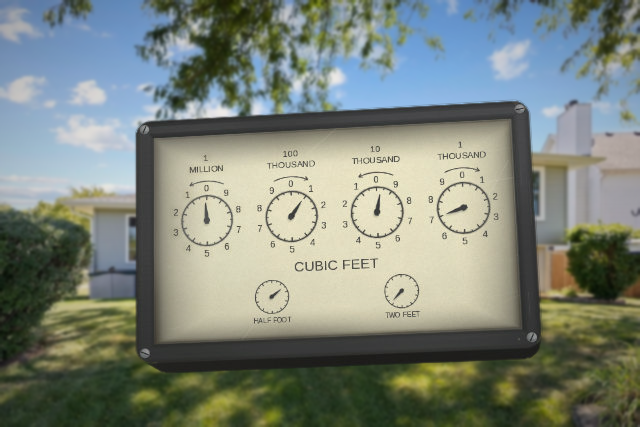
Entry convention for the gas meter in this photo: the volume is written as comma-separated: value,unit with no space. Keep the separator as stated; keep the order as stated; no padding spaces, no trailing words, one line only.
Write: 9700,ft³
